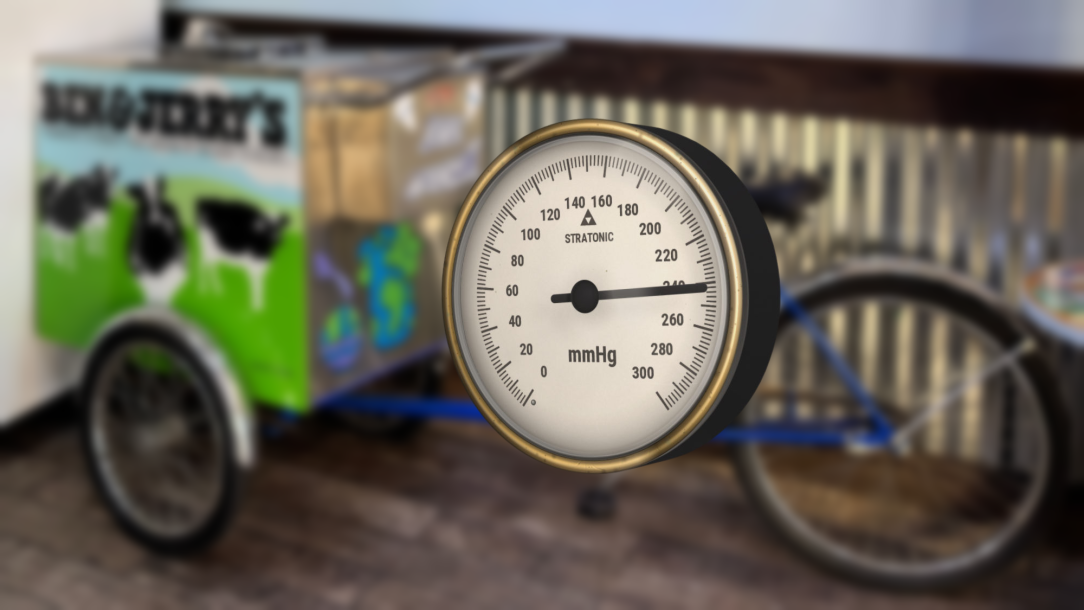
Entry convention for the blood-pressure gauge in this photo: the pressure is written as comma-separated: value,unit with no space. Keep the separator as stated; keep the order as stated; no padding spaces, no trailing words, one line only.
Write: 242,mmHg
